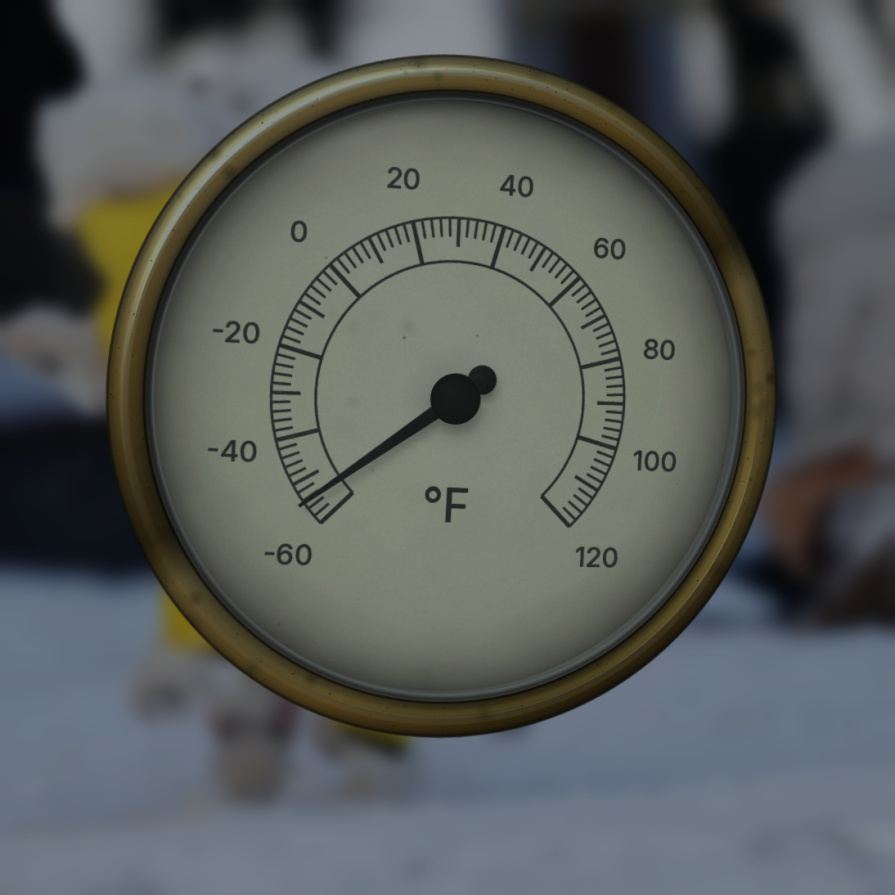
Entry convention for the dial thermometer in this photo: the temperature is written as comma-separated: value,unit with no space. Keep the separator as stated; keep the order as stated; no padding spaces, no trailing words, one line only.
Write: -54,°F
